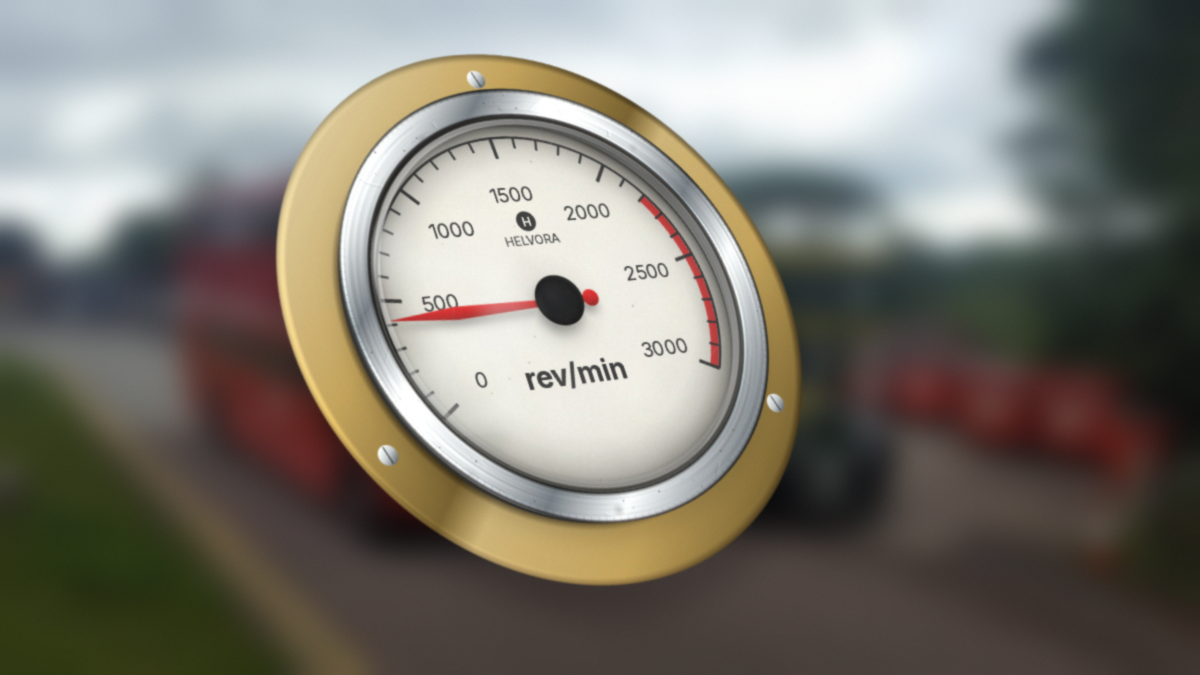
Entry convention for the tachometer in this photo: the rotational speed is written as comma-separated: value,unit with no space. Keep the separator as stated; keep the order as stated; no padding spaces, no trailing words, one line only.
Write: 400,rpm
